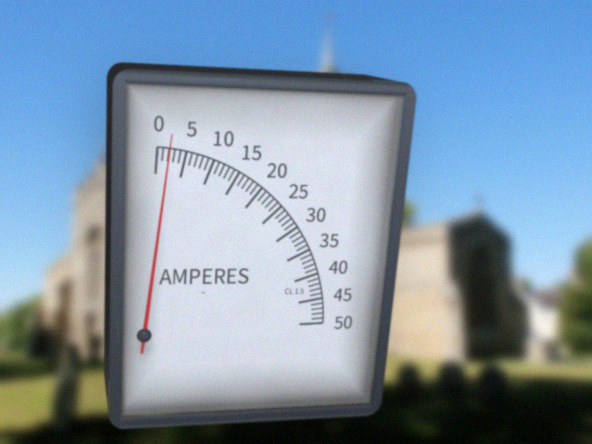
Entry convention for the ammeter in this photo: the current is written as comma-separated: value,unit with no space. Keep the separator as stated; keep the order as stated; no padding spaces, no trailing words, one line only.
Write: 2,A
